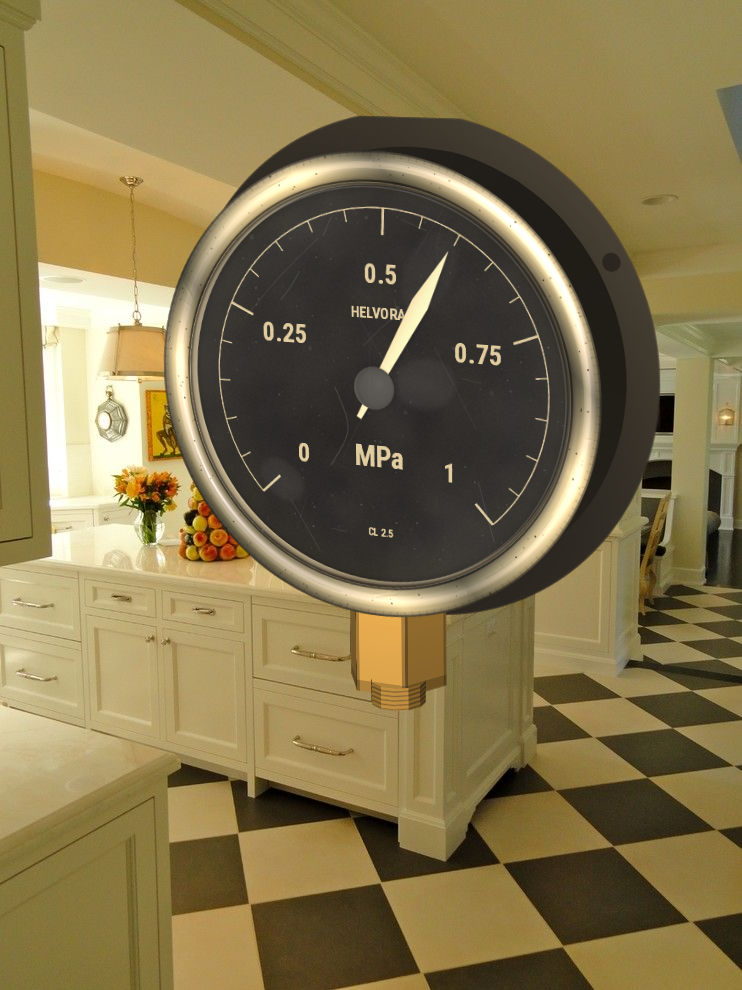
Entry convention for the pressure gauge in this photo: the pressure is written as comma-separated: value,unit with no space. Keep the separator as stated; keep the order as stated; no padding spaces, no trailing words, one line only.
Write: 0.6,MPa
